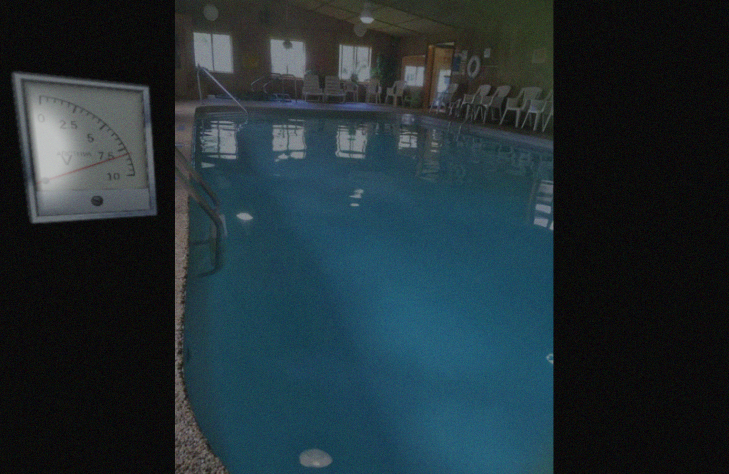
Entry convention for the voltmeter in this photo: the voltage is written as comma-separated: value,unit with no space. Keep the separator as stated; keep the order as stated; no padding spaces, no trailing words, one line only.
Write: 8,V
